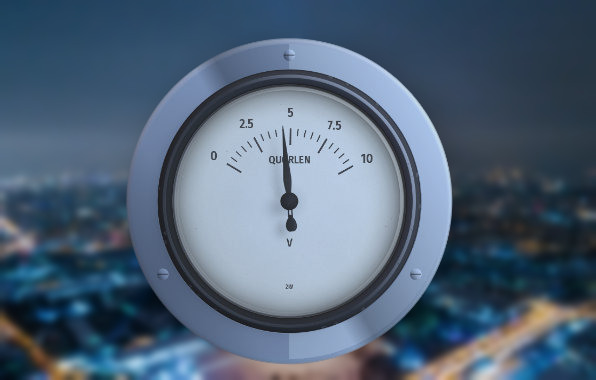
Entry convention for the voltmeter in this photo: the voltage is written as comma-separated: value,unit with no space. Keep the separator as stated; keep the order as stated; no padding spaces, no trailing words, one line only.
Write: 4.5,V
